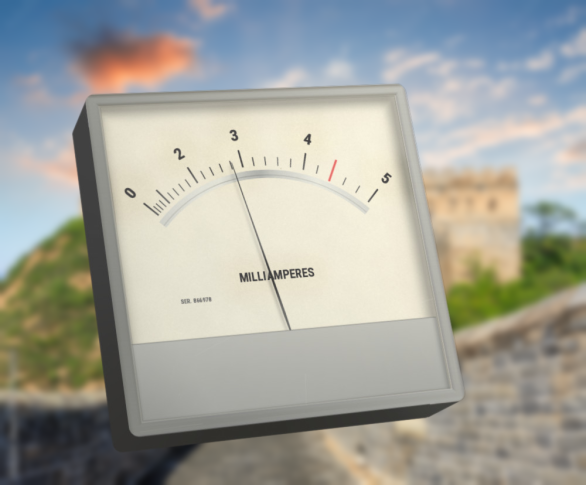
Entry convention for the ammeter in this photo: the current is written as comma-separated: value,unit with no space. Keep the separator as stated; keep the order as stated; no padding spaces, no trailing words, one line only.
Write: 2.8,mA
